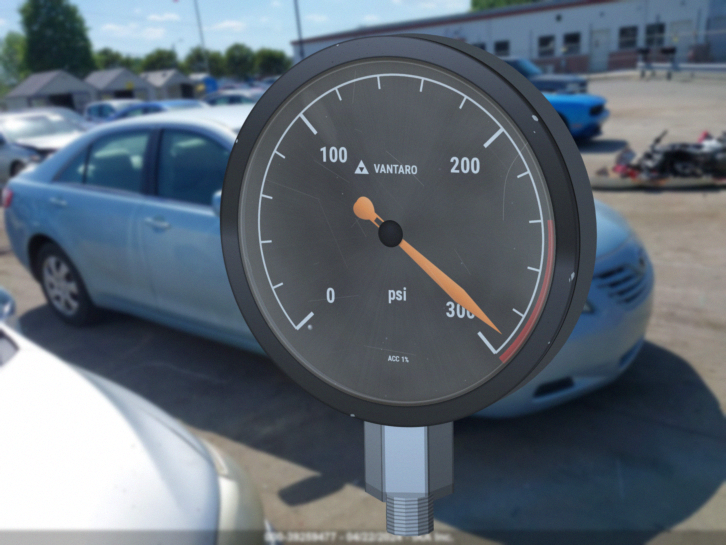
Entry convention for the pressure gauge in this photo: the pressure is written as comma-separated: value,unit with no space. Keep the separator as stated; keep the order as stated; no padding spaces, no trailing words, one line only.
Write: 290,psi
